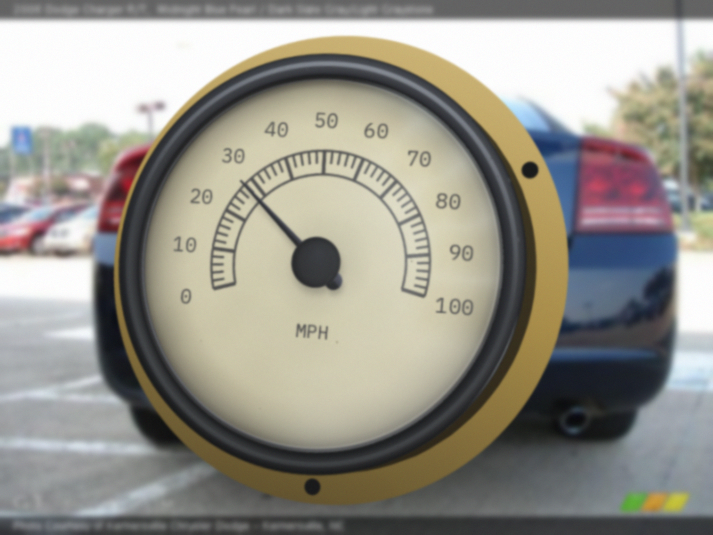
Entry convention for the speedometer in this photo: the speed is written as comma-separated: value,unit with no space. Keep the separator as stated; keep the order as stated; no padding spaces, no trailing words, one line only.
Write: 28,mph
